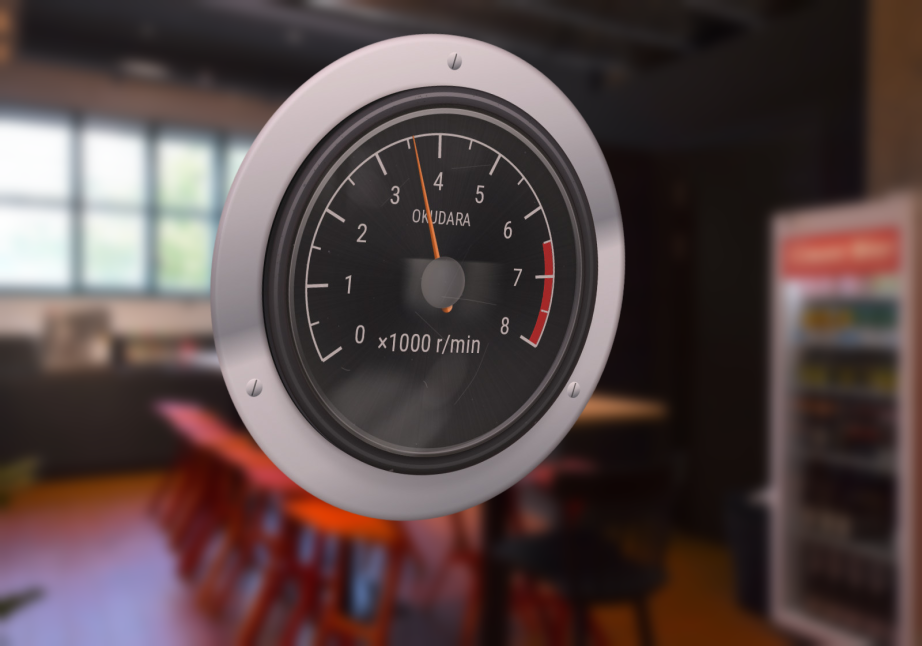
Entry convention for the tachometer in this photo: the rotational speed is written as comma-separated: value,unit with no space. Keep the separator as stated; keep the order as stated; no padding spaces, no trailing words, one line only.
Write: 3500,rpm
